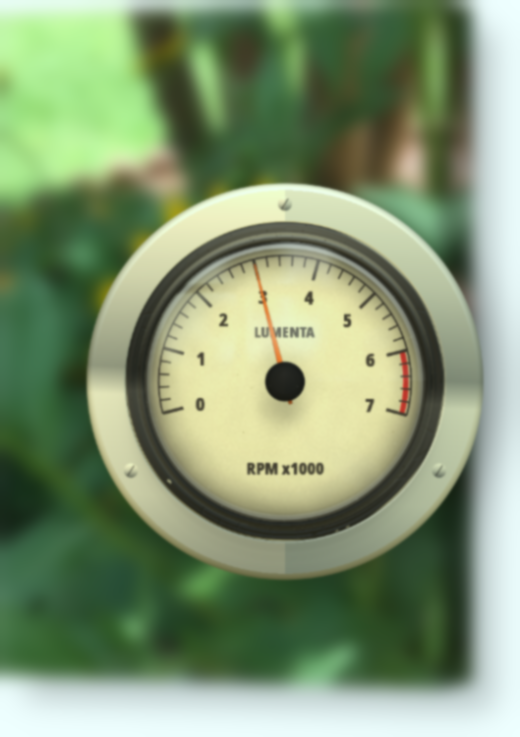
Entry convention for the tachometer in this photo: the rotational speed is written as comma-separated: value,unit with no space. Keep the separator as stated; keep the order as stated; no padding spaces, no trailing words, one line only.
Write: 3000,rpm
